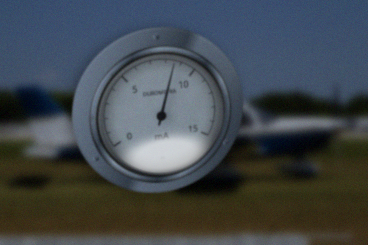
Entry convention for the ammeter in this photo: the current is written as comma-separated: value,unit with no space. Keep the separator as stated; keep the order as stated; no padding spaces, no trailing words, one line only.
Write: 8.5,mA
